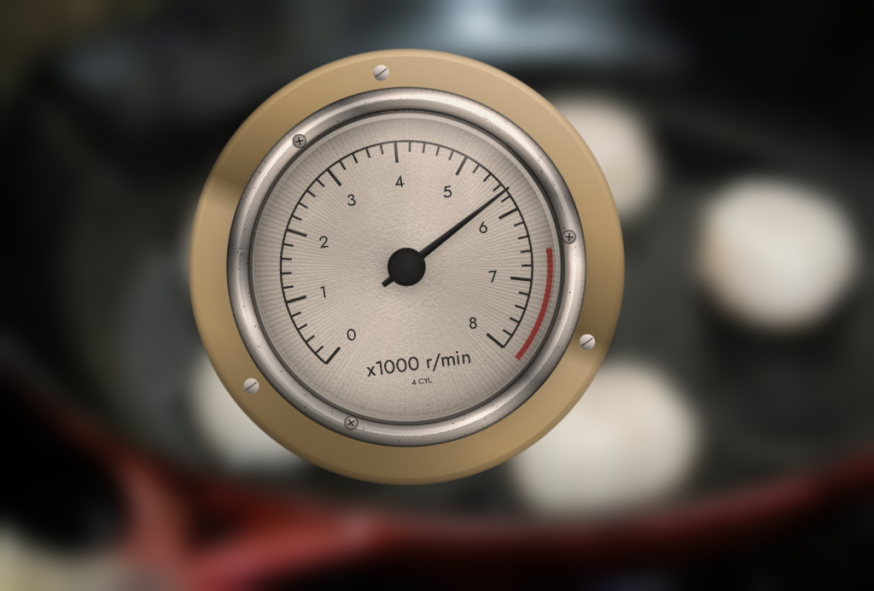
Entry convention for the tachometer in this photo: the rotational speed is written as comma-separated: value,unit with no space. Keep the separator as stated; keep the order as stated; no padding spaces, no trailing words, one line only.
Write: 5700,rpm
